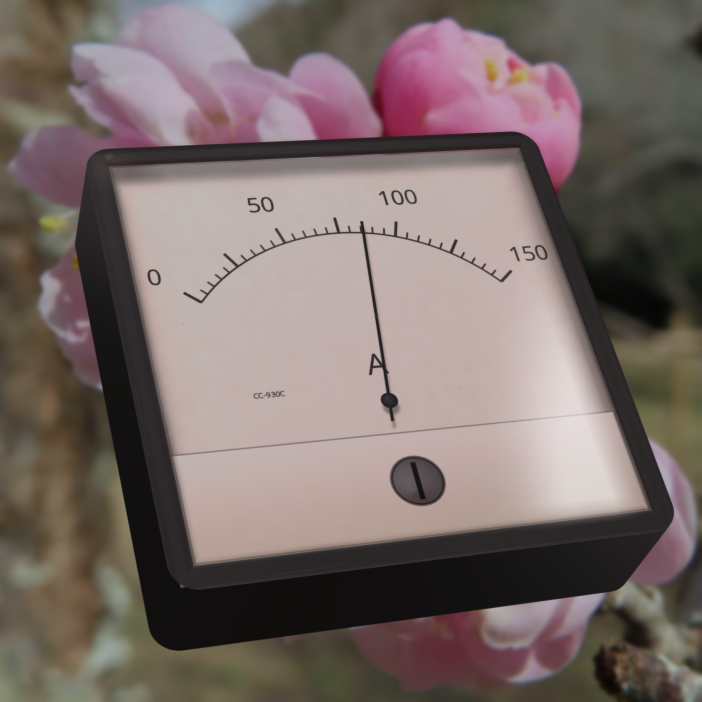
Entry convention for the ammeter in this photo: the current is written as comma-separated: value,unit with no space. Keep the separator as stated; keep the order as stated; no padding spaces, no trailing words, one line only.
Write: 85,A
